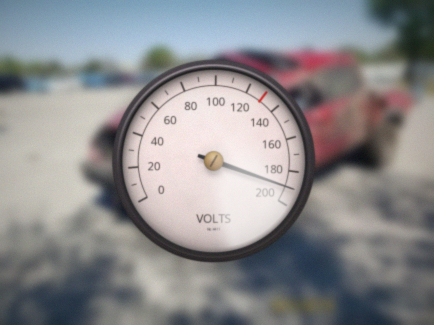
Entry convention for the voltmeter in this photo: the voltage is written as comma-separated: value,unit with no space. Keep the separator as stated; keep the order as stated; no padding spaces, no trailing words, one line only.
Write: 190,V
